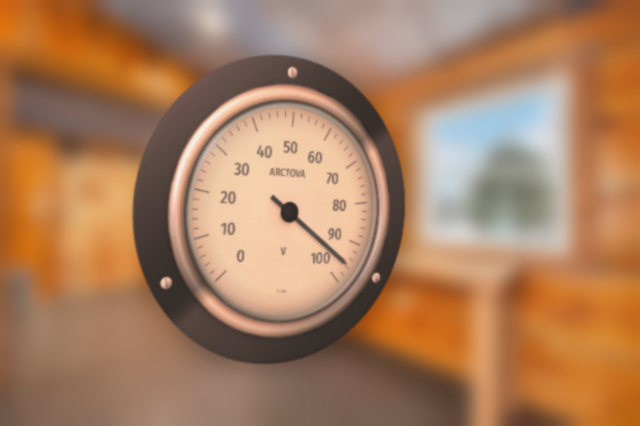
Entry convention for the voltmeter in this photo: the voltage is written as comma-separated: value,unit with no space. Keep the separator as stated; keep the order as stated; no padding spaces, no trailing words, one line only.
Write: 96,V
